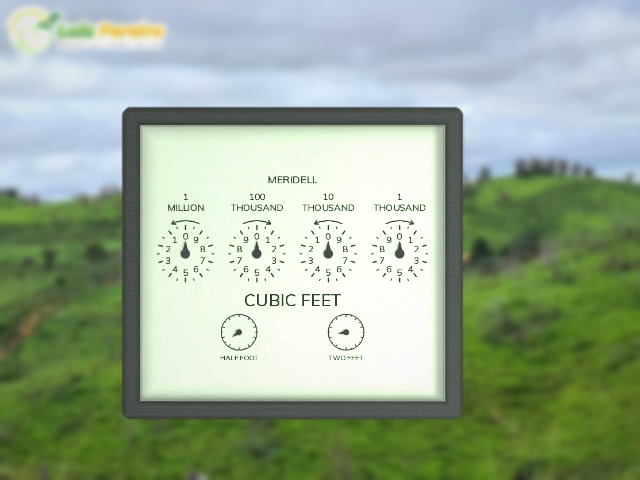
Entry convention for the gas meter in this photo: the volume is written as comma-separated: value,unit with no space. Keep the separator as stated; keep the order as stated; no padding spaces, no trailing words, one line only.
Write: 0,ft³
